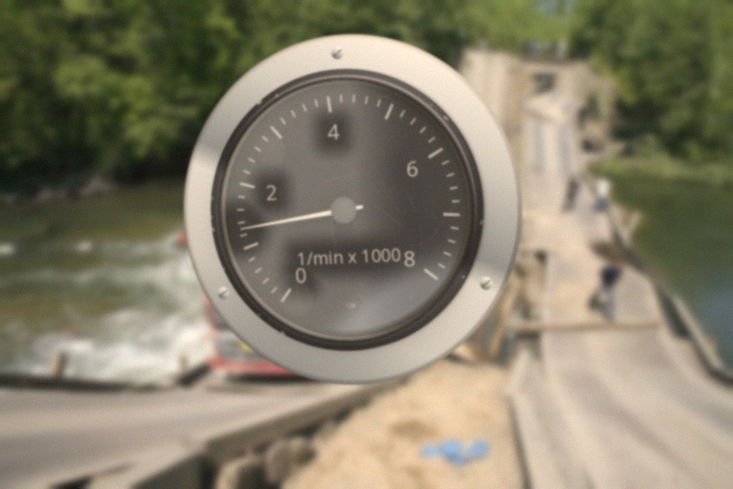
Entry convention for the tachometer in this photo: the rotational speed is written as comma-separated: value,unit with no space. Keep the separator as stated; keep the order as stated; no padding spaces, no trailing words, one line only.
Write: 1300,rpm
